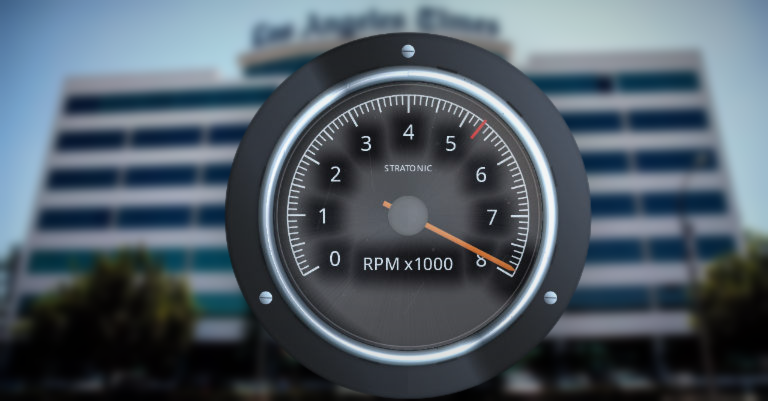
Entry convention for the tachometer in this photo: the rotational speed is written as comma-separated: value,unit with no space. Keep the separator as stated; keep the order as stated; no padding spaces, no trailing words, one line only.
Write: 7900,rpm
